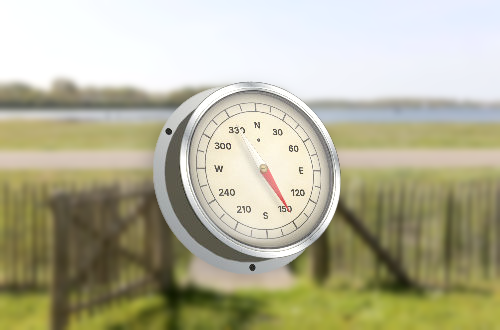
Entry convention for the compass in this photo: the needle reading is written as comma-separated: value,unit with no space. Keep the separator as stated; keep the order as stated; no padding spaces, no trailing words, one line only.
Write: 150,°
